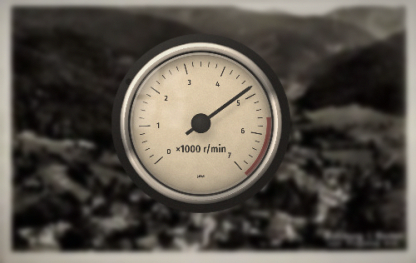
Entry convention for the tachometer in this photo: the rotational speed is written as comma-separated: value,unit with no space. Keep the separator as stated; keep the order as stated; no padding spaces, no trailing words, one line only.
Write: 4800,rpm
